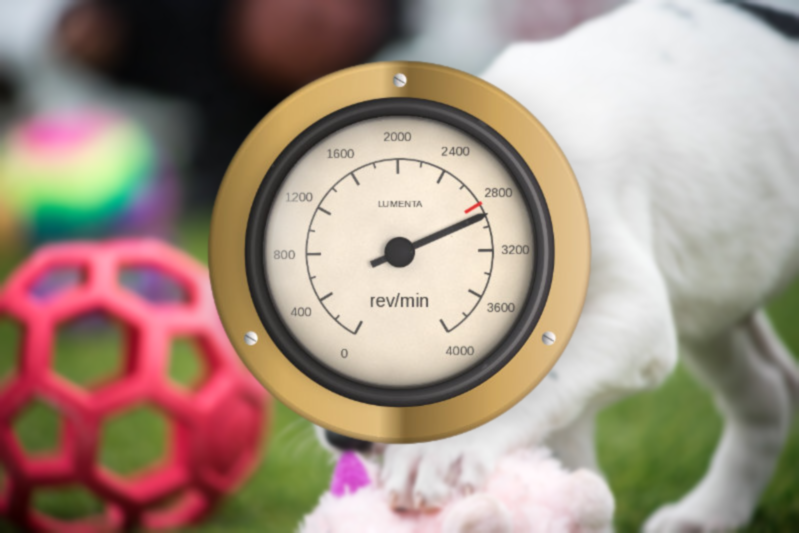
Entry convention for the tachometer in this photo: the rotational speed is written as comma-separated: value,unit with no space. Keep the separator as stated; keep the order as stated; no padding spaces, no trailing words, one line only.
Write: 2900,rpm
